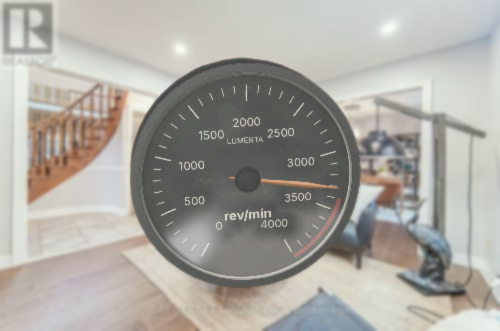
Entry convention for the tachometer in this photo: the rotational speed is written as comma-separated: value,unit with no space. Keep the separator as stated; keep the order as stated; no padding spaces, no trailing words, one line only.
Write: 3300,rpm
